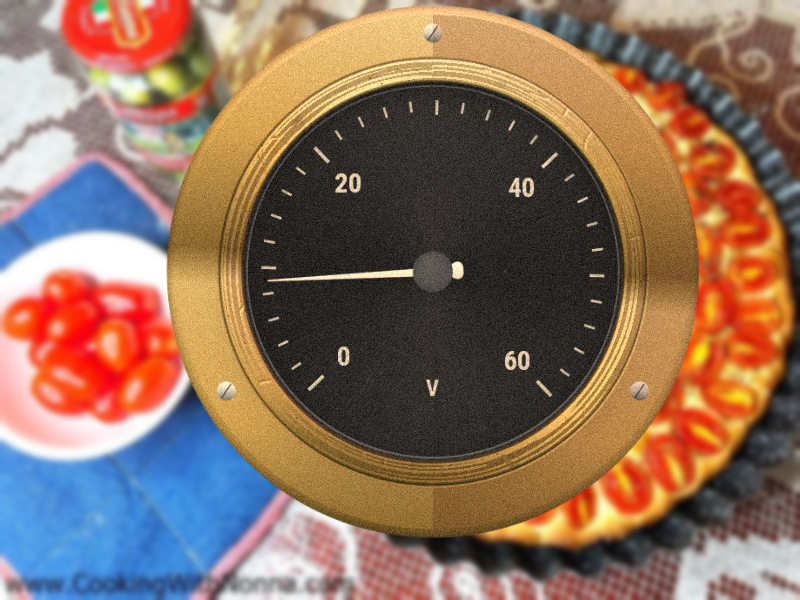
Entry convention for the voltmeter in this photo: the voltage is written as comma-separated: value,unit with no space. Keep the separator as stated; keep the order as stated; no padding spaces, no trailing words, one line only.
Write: 9,V
